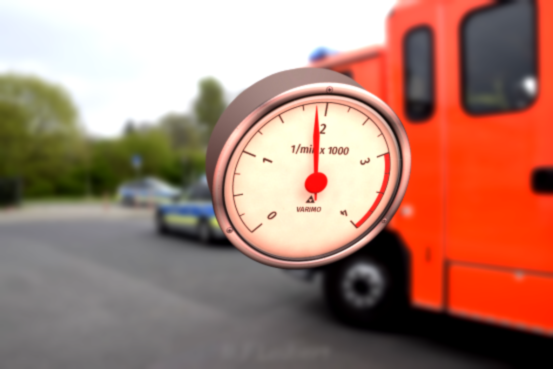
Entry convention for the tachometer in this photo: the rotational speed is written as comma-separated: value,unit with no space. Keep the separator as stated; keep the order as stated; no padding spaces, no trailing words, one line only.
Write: 1875,rpm
